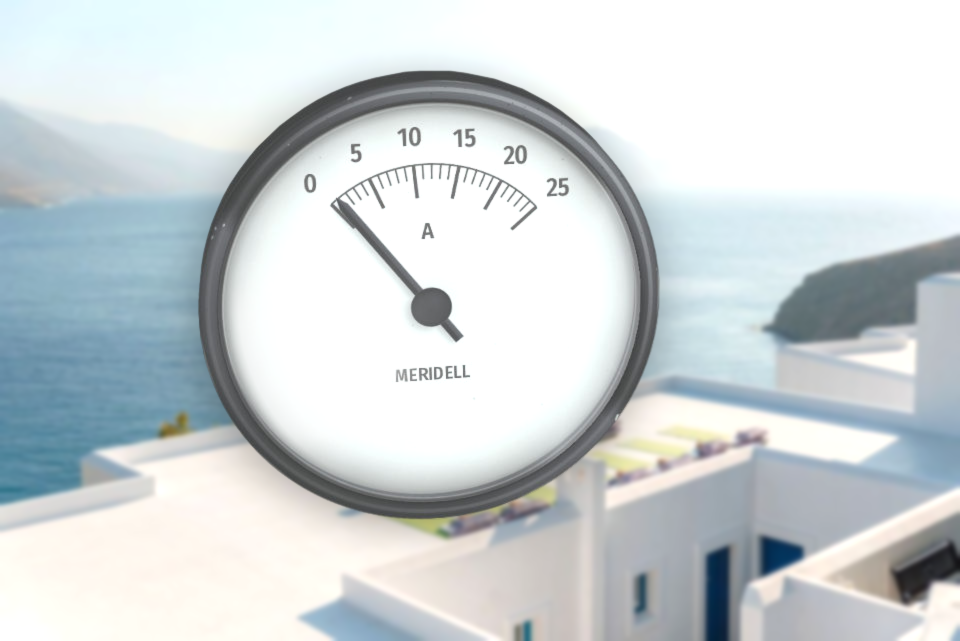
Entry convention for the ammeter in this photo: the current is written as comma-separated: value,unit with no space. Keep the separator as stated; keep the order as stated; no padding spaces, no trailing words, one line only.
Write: 1,A
